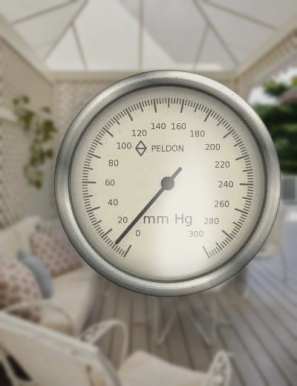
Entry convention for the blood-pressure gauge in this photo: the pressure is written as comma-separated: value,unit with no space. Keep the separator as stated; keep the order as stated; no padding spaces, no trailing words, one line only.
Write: 10,mmHg
